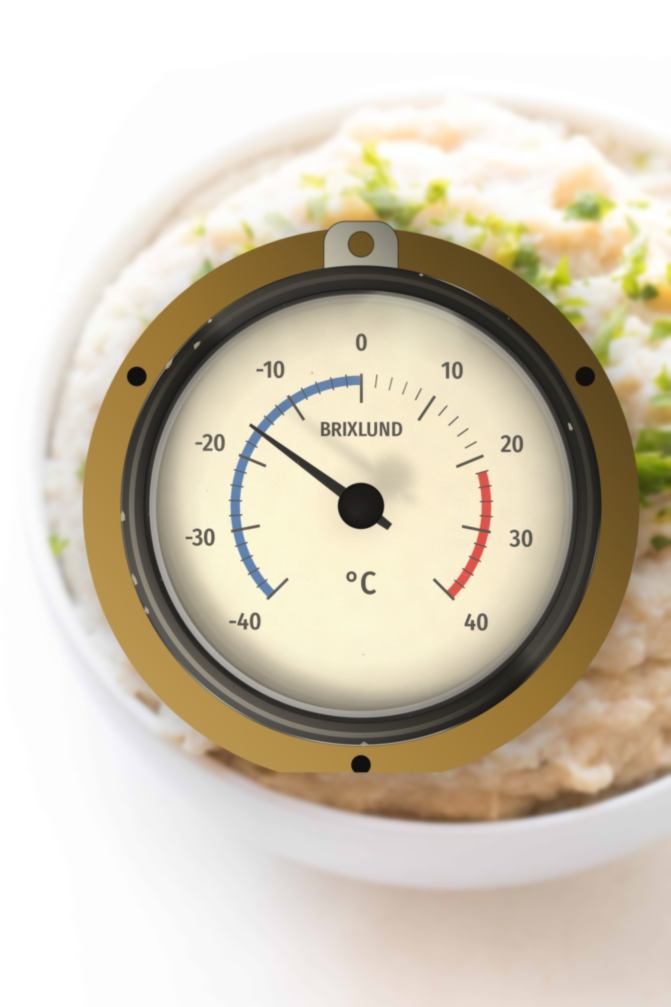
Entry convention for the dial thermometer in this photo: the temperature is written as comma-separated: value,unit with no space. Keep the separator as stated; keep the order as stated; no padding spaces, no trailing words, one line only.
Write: -16,°C
